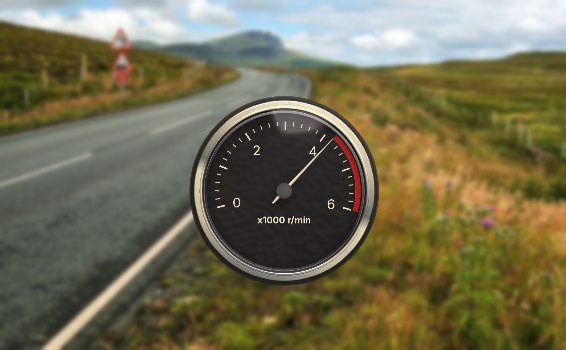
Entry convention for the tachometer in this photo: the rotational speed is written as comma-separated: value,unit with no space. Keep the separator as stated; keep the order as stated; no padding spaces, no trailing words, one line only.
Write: 4200,rpm
